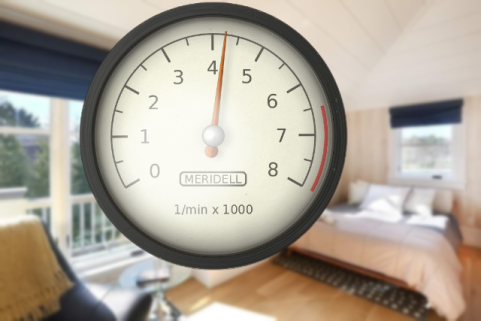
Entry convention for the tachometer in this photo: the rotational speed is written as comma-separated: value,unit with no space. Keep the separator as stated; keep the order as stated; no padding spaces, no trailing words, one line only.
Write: 4250,rpm
